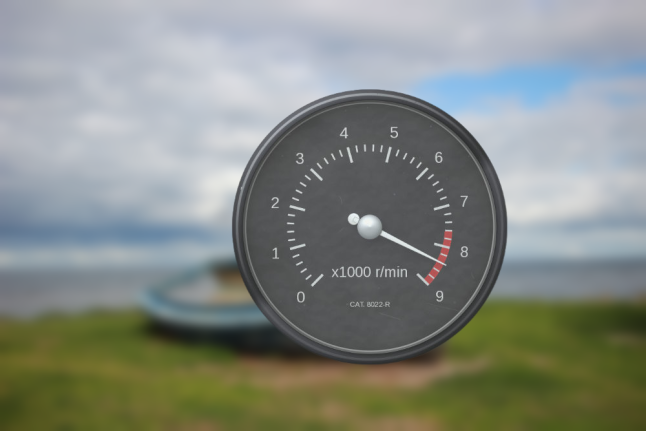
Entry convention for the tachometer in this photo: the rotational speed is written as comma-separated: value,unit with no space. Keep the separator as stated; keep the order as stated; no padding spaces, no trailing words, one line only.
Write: 8400,rpm
